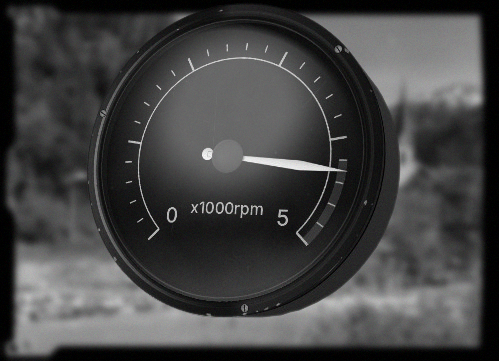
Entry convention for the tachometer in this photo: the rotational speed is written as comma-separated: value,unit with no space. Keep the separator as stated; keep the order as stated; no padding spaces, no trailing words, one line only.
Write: 4300,rpm
